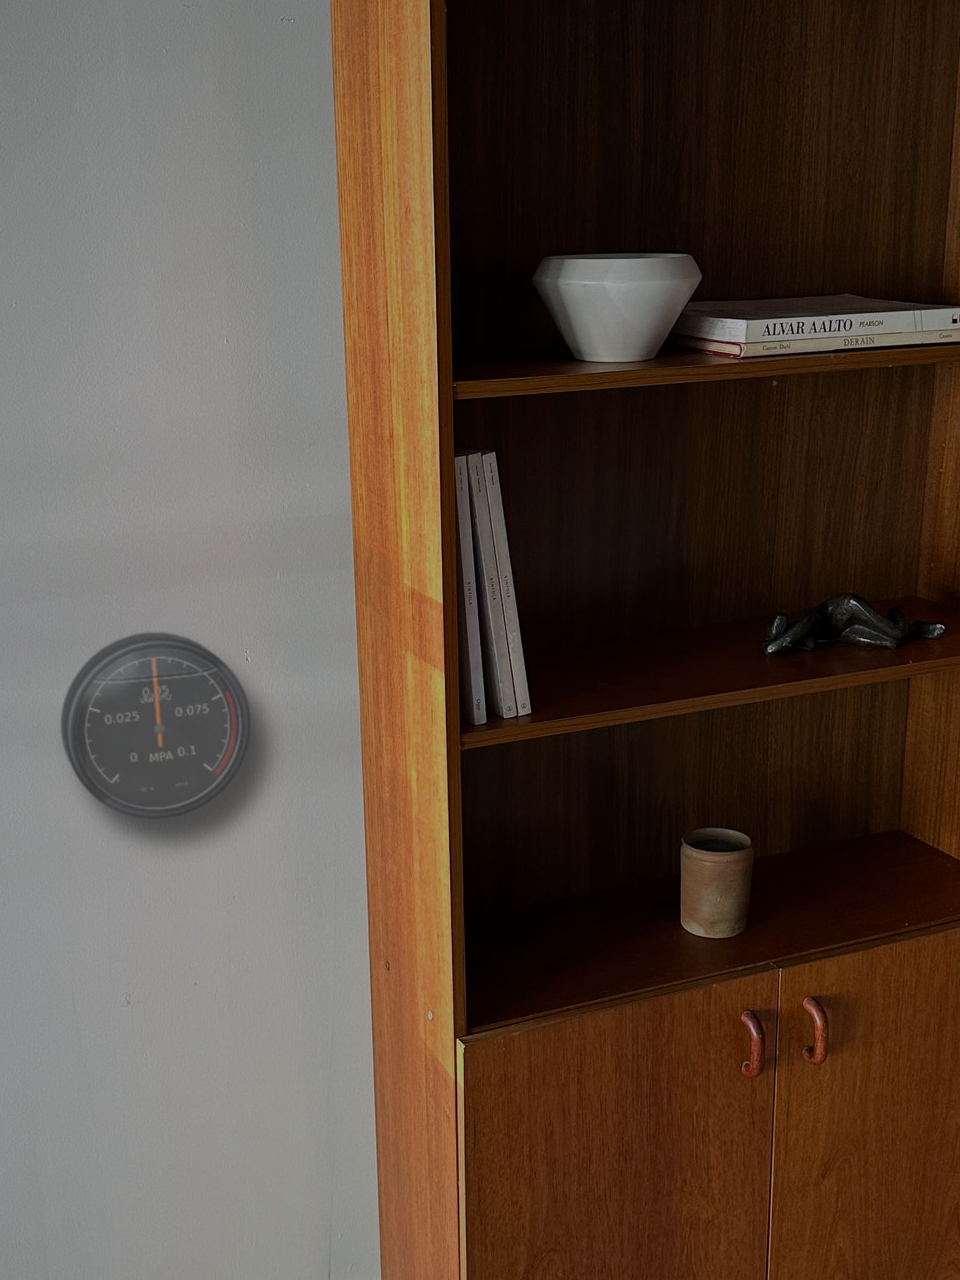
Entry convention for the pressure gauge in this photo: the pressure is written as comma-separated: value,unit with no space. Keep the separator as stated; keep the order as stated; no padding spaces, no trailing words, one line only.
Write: 0.05,MPa
